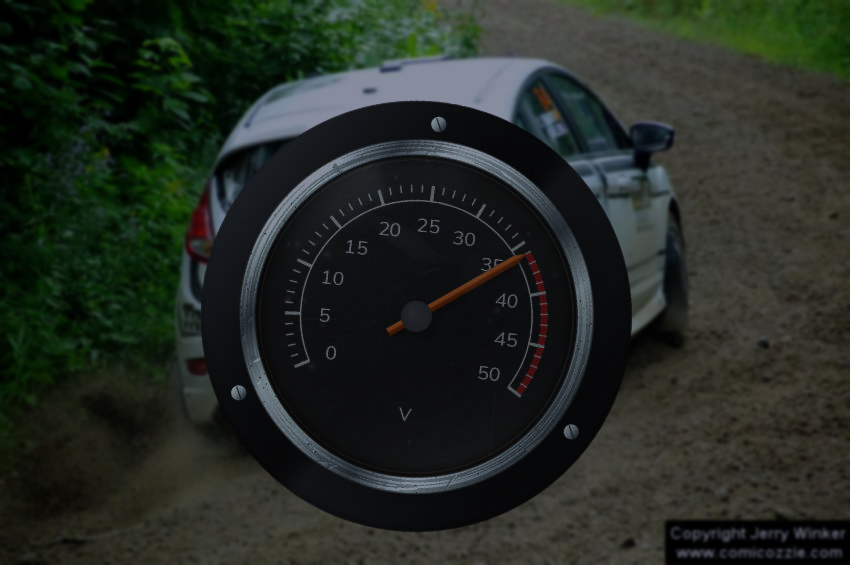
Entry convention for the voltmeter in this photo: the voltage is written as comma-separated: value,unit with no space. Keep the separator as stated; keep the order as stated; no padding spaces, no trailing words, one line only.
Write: 36,V
